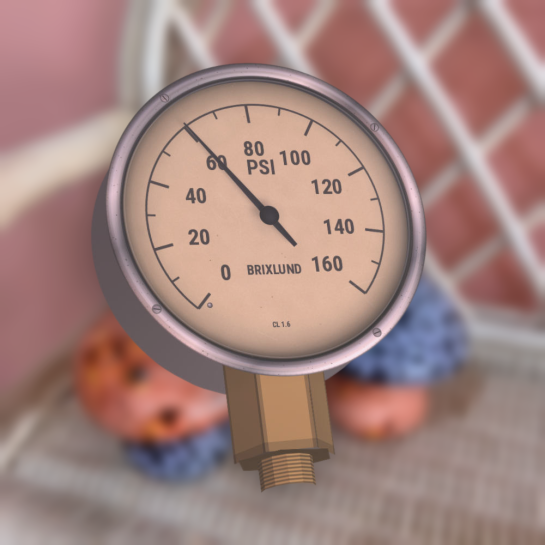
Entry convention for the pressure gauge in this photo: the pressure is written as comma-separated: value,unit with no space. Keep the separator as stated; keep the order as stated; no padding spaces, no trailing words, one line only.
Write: 60,psi
